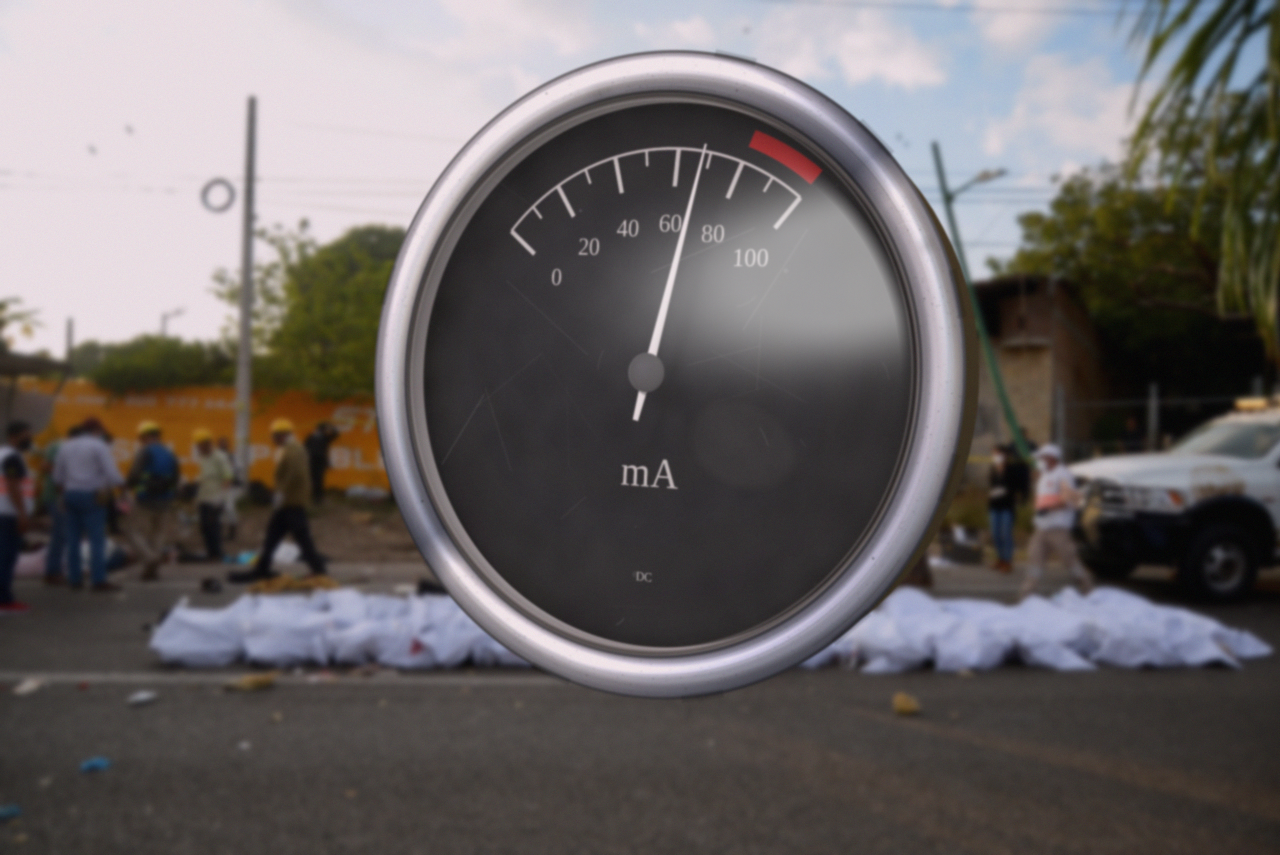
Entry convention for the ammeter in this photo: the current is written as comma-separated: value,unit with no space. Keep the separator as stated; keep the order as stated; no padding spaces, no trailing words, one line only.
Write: 70,mA
